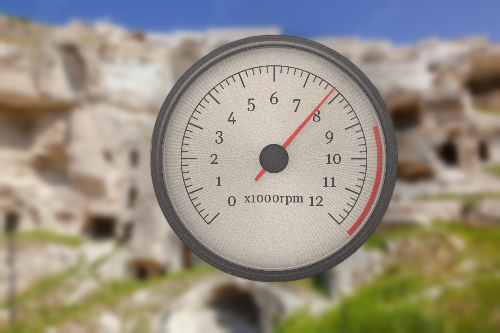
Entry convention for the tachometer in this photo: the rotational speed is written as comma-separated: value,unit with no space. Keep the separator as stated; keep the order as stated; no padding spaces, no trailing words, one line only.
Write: 7800,rpm
